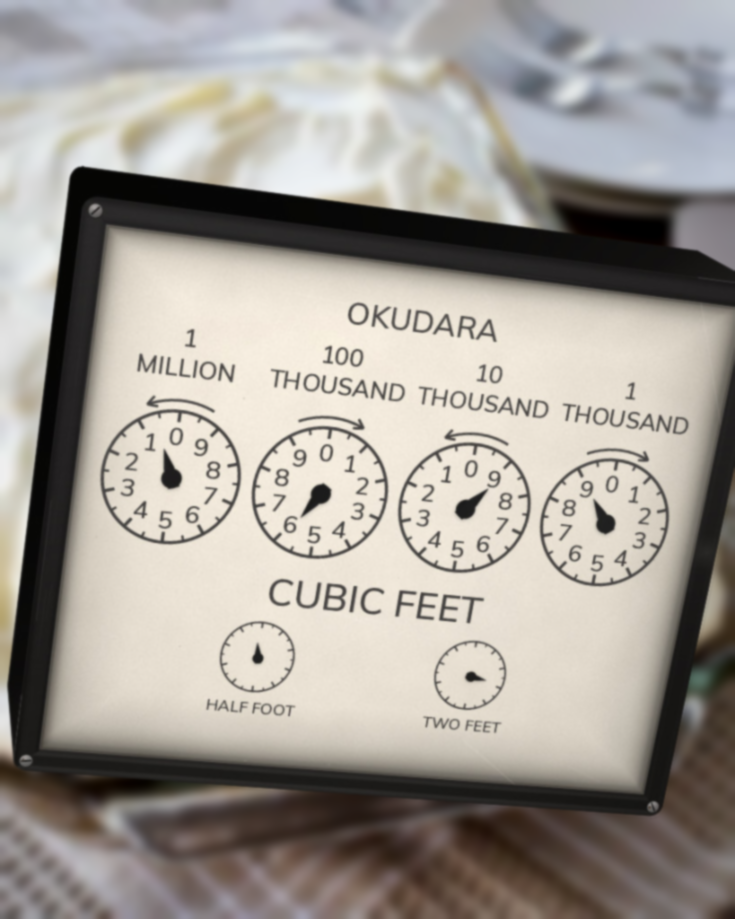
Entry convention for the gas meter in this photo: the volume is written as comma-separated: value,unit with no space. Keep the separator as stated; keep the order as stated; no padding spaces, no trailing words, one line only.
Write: 58900,ft³
